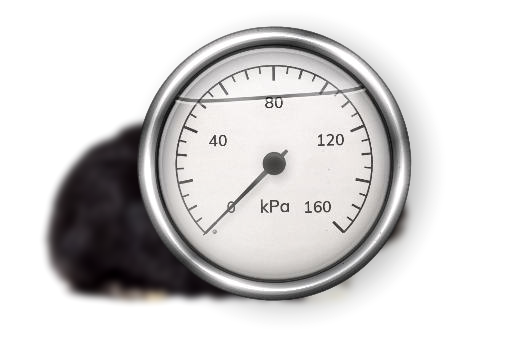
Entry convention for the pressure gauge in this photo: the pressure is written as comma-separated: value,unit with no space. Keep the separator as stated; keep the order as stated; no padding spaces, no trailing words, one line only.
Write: 0,kPa
